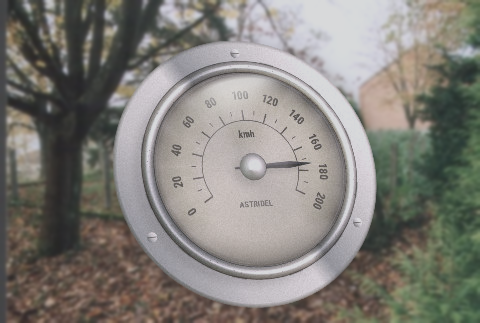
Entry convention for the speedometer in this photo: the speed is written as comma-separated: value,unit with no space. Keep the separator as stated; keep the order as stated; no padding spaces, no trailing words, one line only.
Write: 175,km/h
